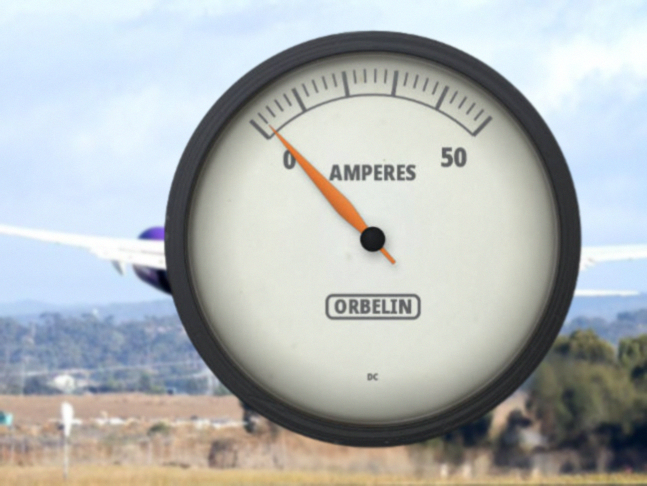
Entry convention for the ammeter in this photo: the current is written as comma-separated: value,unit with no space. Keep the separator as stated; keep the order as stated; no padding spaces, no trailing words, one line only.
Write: 2,A
